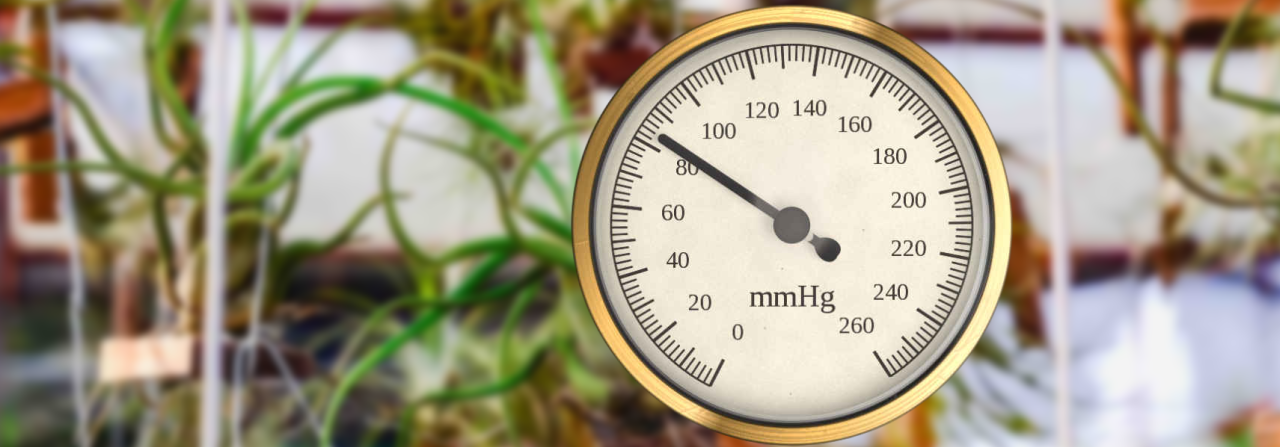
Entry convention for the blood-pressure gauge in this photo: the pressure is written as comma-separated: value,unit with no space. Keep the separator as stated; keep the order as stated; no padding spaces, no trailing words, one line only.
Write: 84,mmHg
